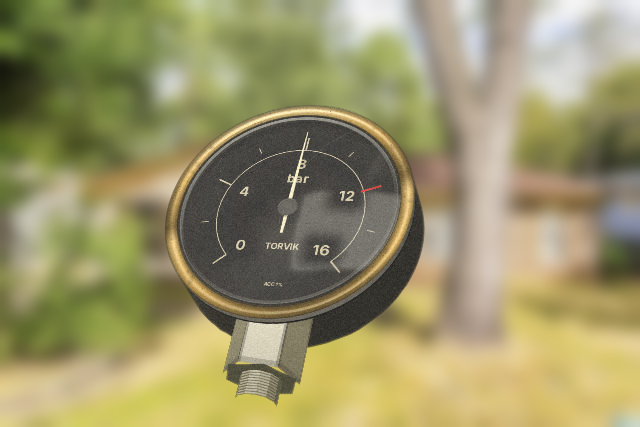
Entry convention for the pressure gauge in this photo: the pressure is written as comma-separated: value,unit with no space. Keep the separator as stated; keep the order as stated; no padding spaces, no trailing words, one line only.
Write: 8,bar
